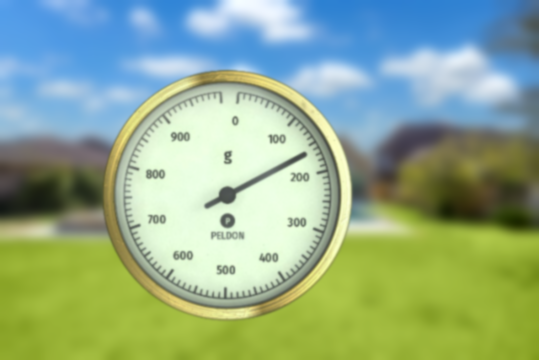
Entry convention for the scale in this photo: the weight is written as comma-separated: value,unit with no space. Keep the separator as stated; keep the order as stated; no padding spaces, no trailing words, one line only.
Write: 160,g
